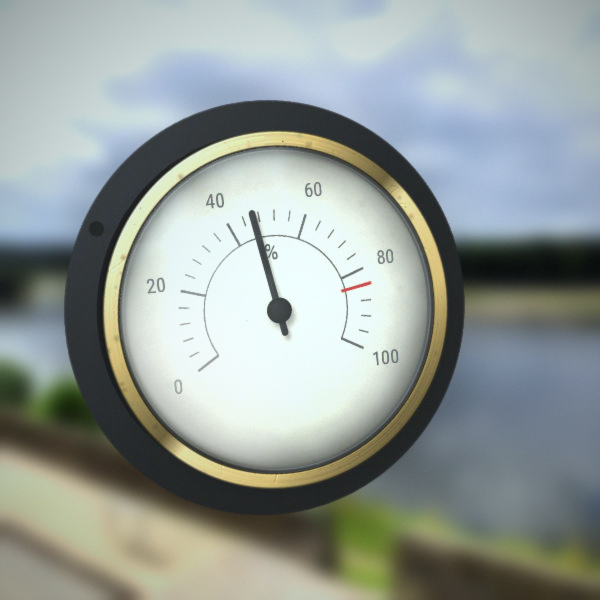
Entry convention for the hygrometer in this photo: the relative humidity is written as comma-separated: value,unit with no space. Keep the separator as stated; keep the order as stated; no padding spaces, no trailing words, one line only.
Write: 46,%
